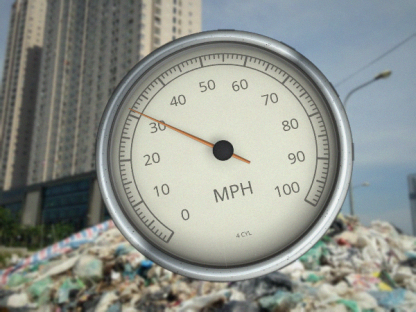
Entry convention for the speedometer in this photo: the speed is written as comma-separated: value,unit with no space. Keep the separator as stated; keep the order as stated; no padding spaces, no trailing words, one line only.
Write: 31,mph
